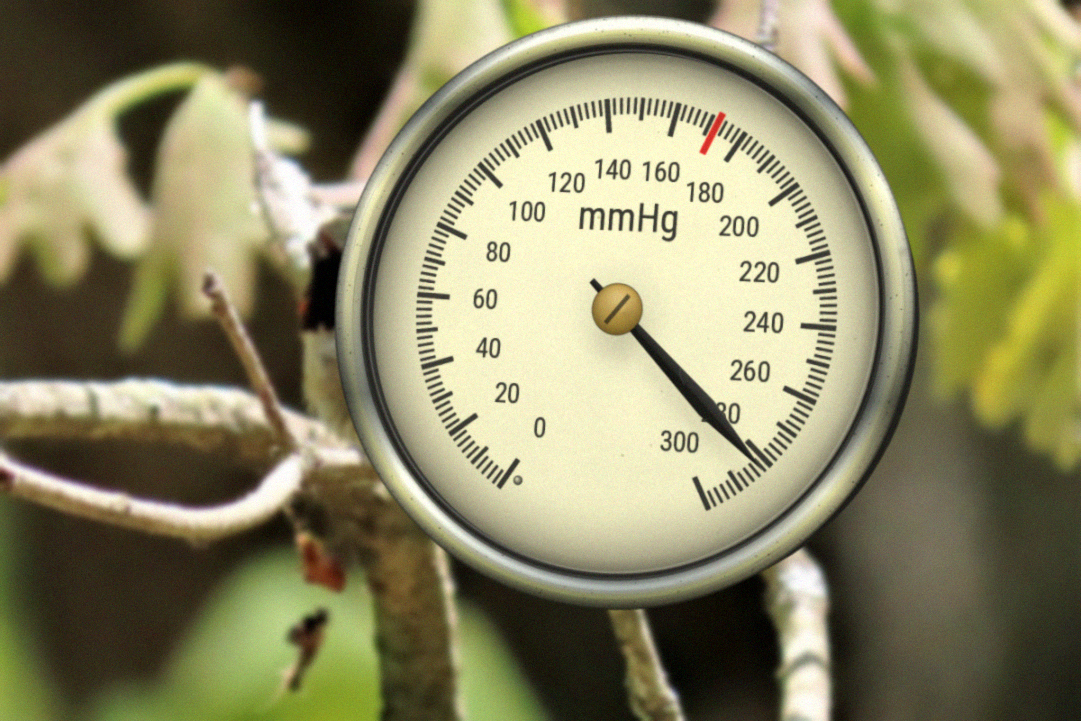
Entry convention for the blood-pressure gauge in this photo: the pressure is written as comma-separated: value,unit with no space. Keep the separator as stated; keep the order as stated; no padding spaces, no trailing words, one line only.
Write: 282,mmHg
